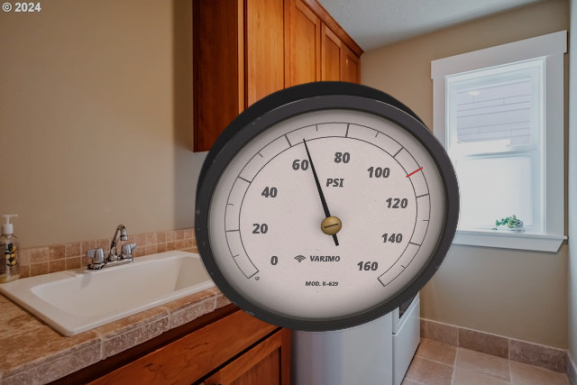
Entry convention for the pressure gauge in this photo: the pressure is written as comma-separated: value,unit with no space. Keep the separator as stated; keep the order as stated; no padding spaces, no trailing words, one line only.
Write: 65,psi
